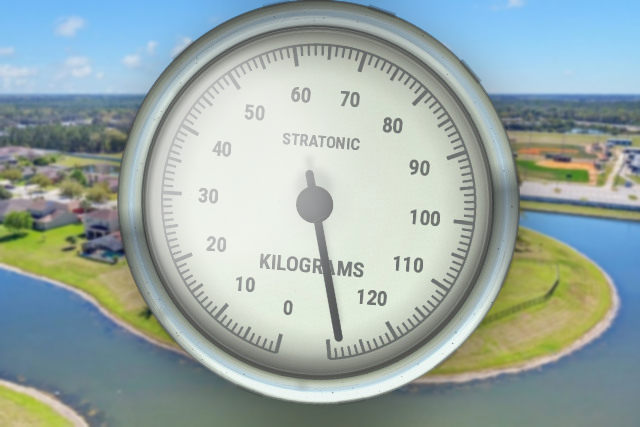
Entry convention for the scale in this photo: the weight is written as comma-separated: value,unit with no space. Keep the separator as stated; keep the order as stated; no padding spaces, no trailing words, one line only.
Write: 128,kg
